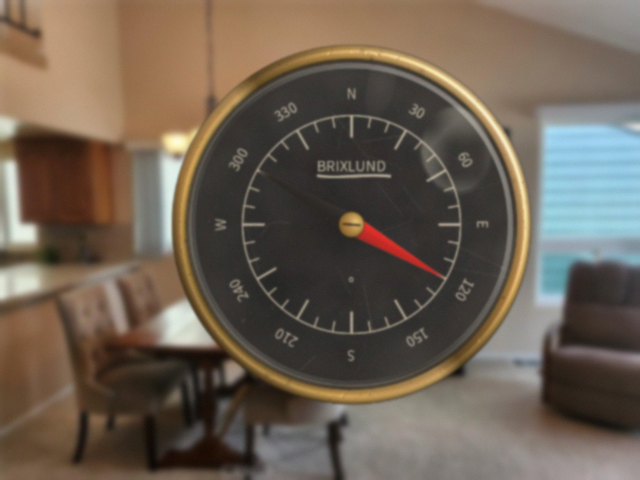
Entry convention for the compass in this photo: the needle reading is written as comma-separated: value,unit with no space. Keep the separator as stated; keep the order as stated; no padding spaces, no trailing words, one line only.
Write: 120,°
